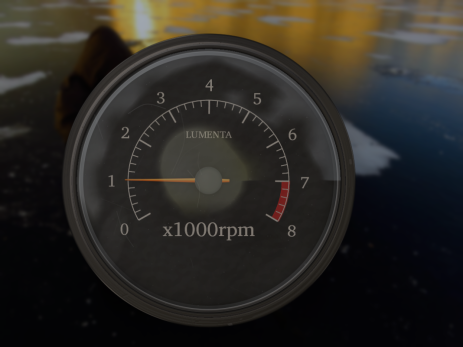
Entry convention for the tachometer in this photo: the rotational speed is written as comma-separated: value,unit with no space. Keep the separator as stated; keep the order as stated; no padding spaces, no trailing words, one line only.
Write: 1000,rpm
